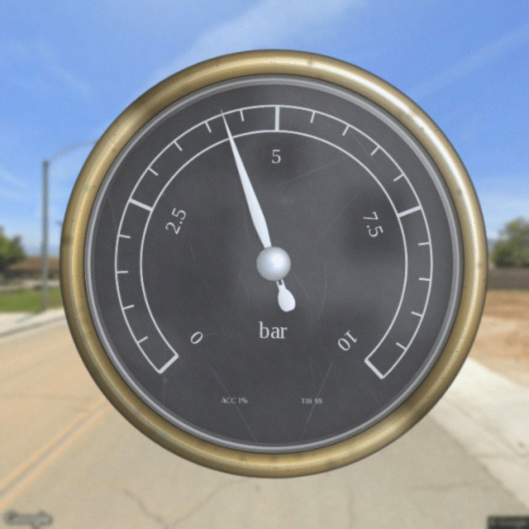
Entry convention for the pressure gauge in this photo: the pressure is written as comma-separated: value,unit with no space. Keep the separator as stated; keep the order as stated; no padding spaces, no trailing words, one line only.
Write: 4.25,bar
